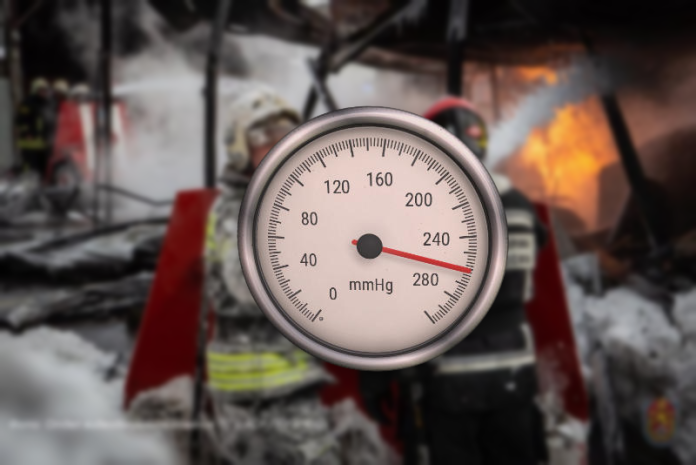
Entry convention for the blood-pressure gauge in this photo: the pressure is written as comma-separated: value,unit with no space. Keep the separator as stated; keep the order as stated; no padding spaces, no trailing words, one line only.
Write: 260,mmHg
